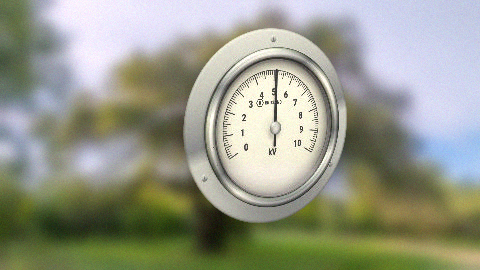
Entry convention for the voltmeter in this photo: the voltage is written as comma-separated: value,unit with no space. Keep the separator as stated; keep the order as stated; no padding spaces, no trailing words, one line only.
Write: 5,kV
